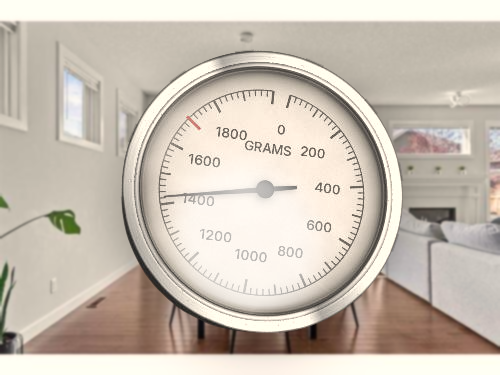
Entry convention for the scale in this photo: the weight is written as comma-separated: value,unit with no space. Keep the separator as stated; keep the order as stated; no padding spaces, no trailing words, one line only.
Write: 1420,g
